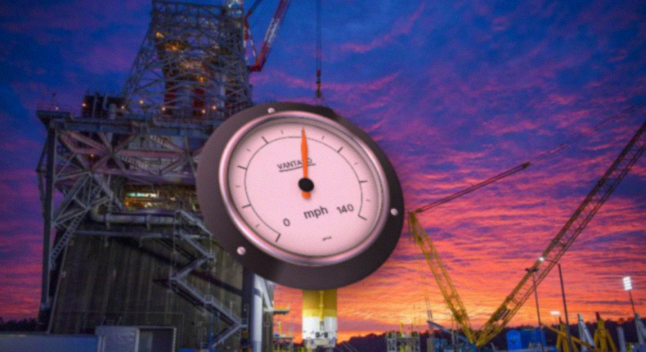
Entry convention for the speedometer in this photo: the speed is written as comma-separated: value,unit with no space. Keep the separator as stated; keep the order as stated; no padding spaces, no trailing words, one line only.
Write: 80,mph
